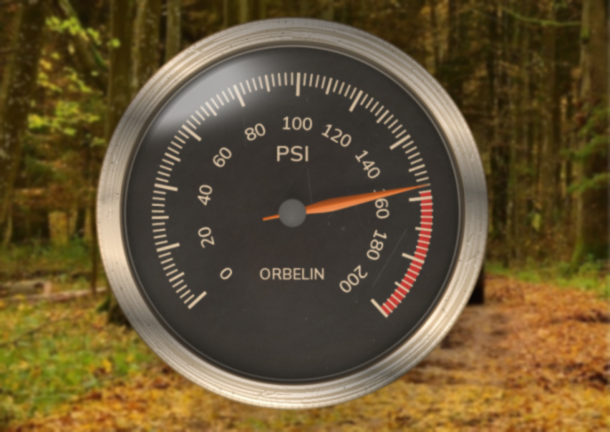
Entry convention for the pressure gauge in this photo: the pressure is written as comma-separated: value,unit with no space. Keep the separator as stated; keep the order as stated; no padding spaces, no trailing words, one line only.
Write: 156,psi
